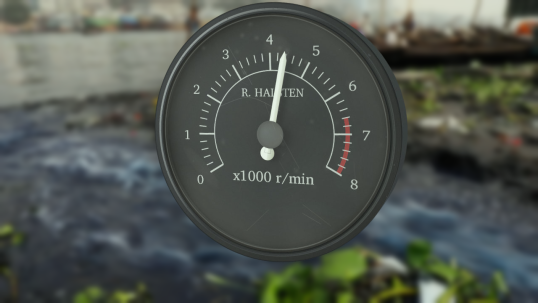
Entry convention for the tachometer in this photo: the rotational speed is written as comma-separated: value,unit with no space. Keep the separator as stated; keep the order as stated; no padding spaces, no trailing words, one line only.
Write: 4400,rpm
